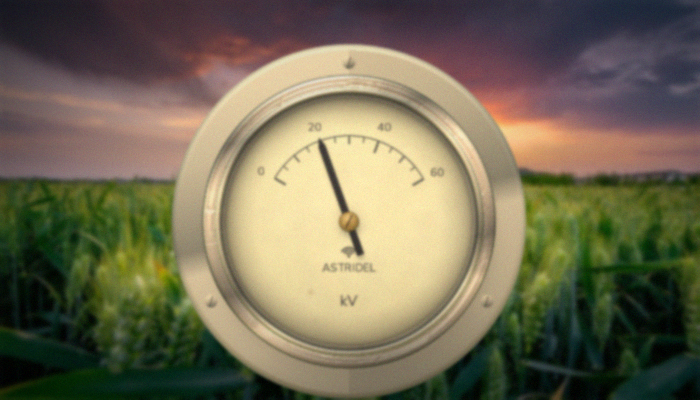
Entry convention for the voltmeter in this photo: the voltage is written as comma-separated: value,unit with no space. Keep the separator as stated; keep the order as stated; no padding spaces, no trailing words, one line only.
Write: 20,kV
